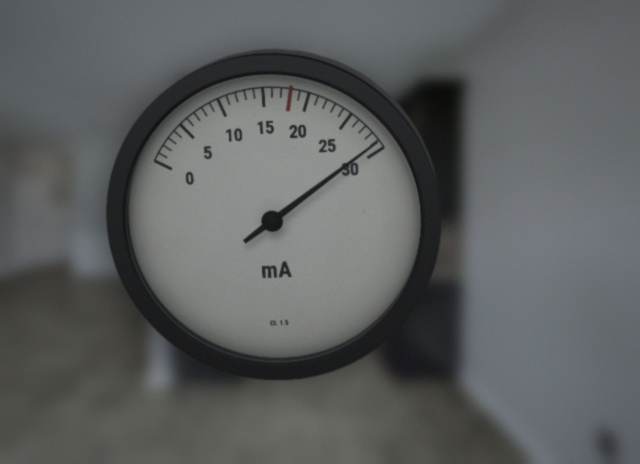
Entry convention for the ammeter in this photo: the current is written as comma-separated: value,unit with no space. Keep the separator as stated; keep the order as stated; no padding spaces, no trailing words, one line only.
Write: 29,mA
